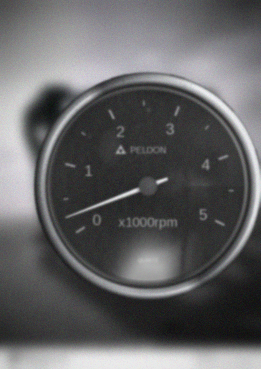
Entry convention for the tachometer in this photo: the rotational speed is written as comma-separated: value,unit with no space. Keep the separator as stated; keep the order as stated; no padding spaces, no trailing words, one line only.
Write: 250,rpm
